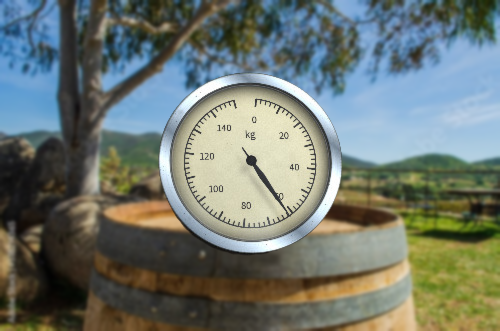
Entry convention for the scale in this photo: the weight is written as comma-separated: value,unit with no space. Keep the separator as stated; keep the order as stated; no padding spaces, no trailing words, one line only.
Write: 62,kg
